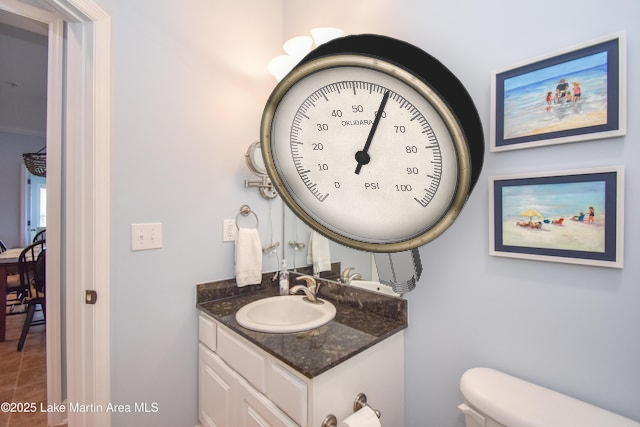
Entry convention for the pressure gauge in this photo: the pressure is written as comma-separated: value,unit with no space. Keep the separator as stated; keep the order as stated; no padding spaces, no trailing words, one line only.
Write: 60,psi
